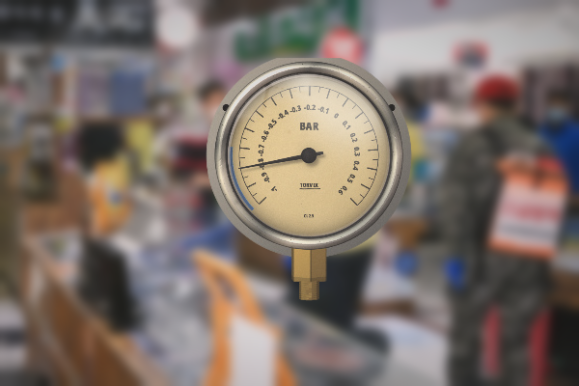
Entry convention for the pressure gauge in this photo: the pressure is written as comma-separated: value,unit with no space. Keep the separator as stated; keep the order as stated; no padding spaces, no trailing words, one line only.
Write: -0.8,bar
